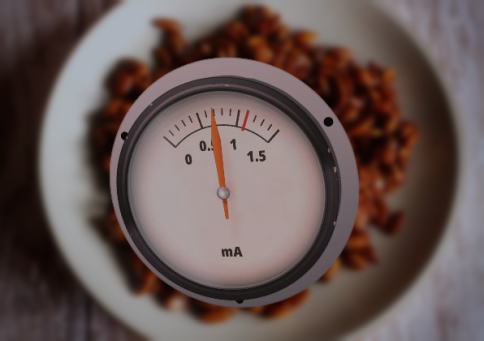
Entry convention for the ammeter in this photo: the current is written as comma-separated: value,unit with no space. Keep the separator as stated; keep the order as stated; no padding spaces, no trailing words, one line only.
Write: 0.7,mA
